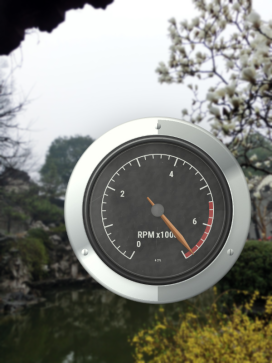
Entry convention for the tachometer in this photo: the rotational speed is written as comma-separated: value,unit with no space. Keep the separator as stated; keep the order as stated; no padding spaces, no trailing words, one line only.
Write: 6800,rpm
